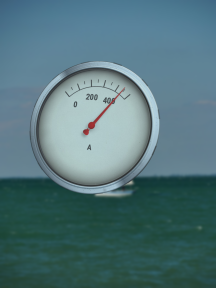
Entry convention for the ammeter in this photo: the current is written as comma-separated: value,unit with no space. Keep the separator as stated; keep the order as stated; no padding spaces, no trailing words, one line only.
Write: 450,A
